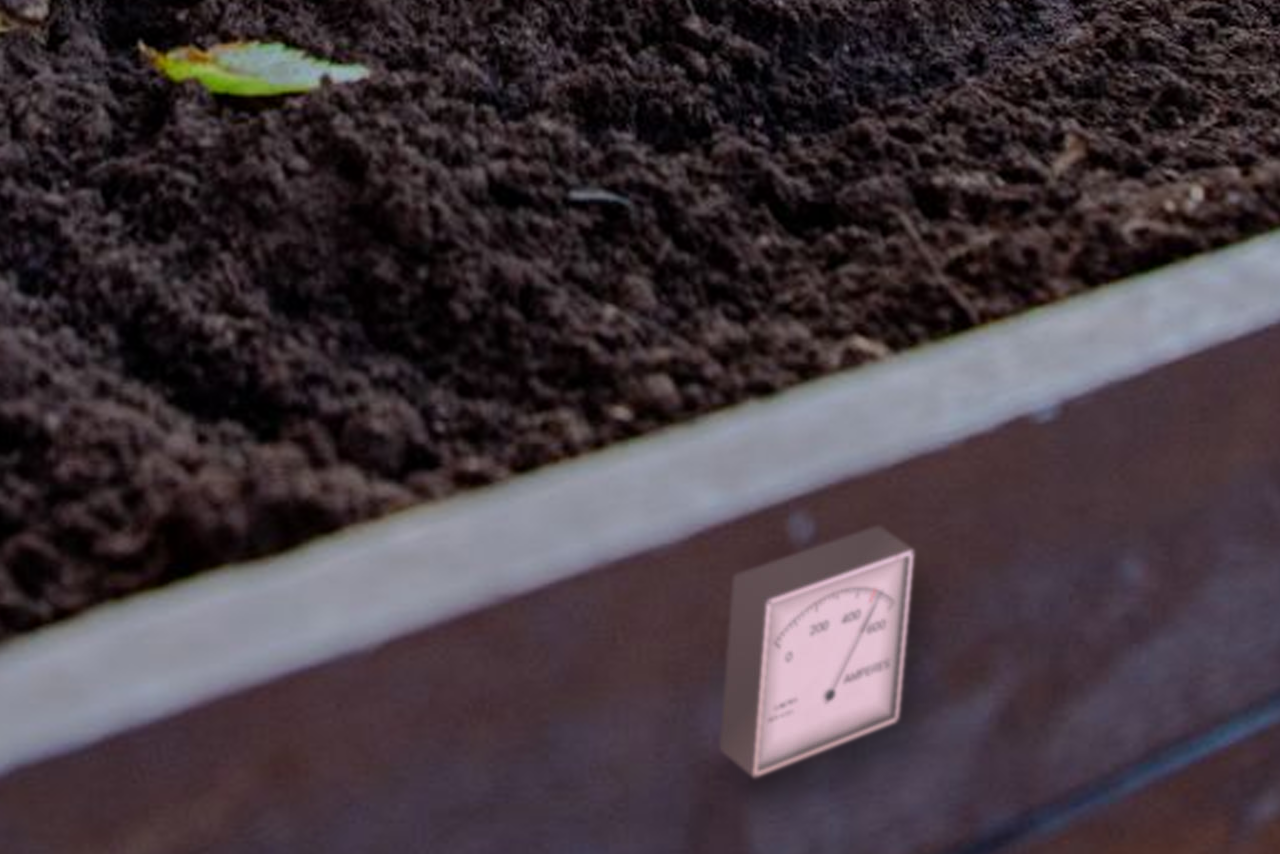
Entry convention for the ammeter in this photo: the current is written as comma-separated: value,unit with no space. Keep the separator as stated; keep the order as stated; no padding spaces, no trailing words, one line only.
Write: 500,A
